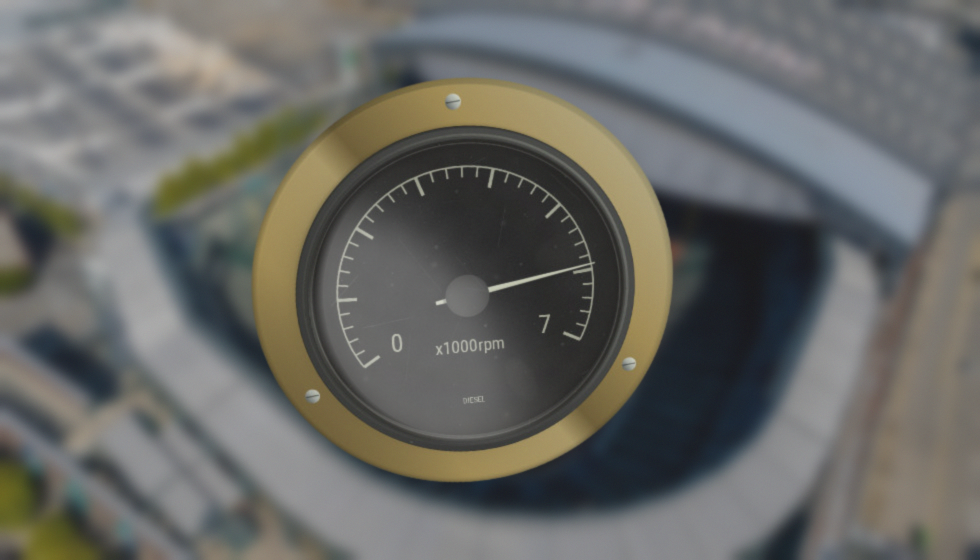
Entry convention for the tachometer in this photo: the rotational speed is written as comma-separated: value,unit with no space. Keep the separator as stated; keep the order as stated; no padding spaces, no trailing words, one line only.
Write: 5900,rpm
